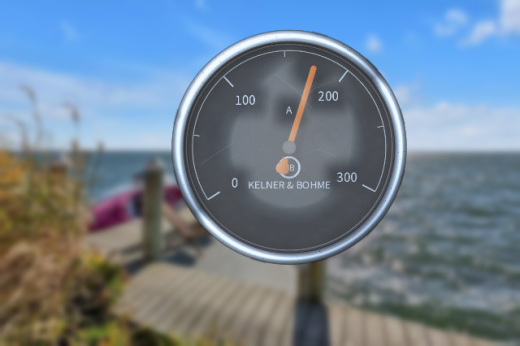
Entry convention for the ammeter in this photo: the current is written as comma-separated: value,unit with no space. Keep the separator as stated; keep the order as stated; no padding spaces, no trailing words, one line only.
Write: 175,A
